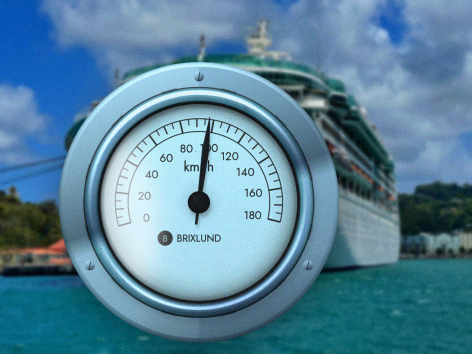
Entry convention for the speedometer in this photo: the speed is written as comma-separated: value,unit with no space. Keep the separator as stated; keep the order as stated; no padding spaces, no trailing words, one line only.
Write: 97.5,km/h
